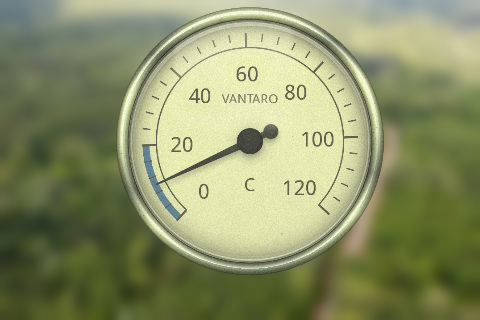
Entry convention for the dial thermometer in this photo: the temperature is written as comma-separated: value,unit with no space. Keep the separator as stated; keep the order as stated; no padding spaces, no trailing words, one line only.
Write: 10,°C
